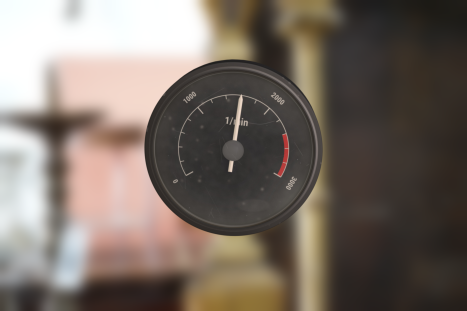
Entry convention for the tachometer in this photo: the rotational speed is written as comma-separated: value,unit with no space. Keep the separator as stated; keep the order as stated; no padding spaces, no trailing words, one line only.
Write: 1600,rpm
